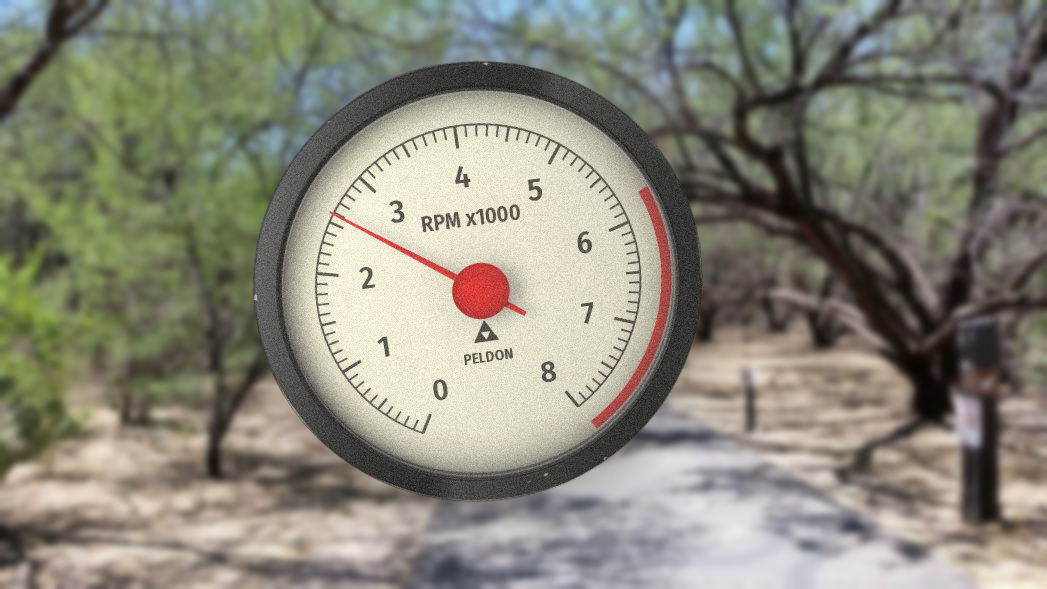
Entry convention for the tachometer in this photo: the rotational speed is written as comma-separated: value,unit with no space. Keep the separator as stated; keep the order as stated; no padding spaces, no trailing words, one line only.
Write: 2600,rpm
